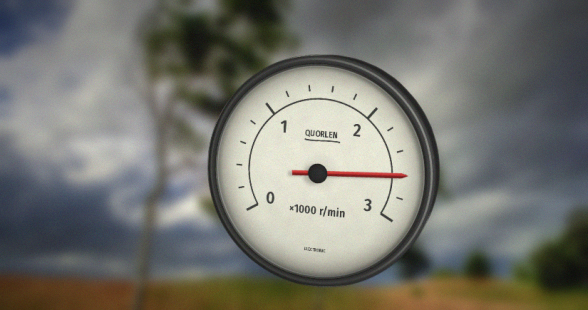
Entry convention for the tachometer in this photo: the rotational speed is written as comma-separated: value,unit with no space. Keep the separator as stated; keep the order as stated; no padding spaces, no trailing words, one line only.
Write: 2600,rpm
